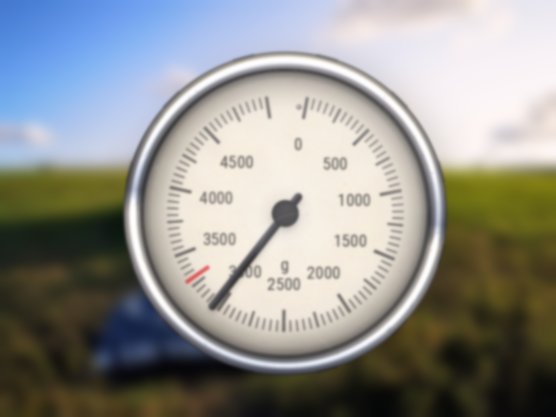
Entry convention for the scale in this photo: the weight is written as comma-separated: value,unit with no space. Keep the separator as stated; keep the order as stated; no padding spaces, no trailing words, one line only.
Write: 3050,g
